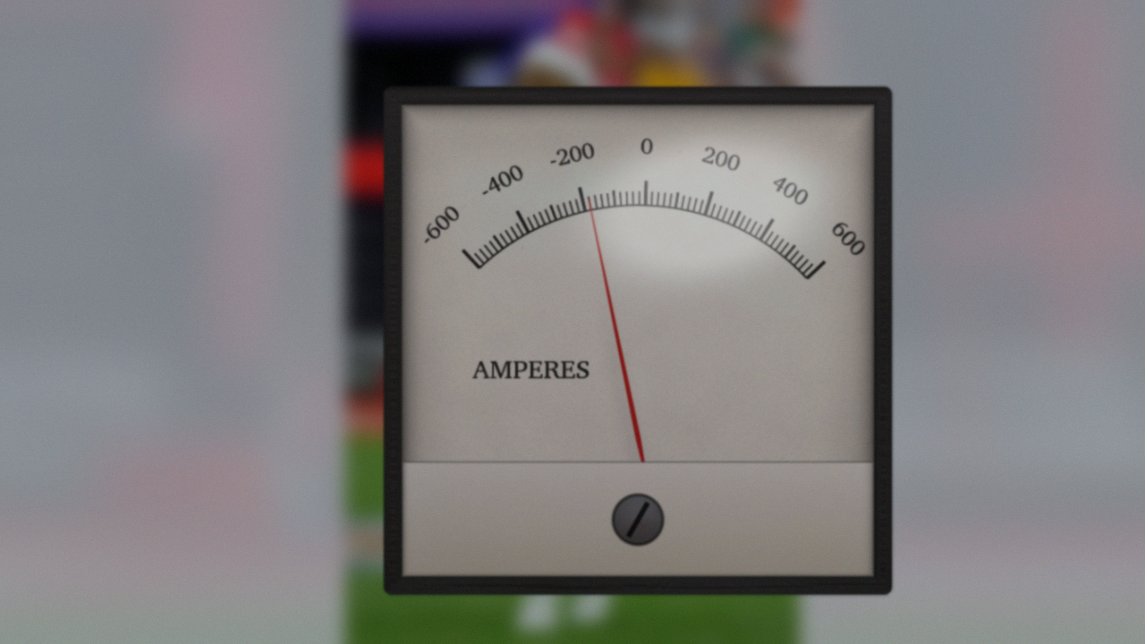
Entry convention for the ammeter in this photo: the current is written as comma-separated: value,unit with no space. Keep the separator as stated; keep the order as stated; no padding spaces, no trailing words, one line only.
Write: -180,A
